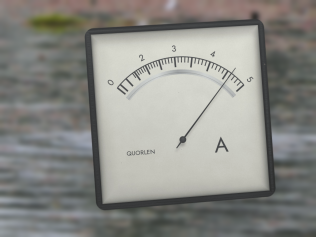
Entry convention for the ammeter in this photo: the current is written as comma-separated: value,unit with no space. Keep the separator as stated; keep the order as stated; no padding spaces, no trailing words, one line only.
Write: 4.6,A
